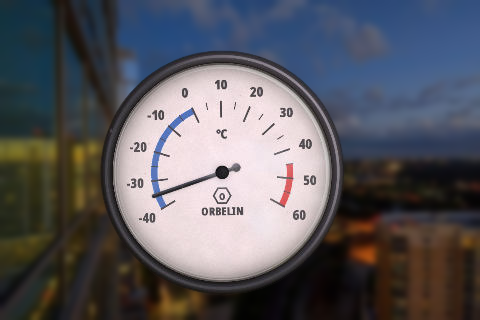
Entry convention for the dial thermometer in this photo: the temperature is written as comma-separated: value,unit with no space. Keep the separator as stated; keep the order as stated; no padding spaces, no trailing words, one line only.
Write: -35,°C
